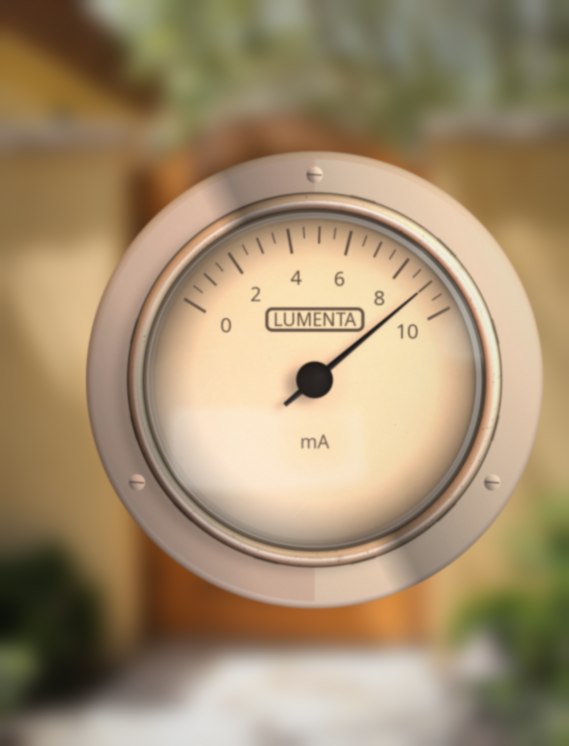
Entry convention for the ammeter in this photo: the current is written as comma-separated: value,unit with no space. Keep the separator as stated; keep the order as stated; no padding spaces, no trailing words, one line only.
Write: 9,mA
